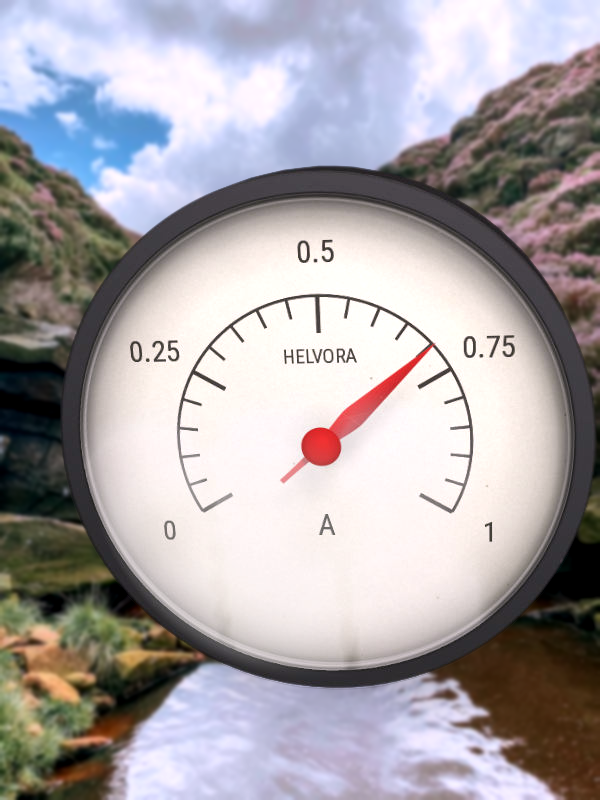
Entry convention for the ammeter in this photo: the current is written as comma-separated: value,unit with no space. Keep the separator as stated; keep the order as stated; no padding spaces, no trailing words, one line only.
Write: 0.7,A
